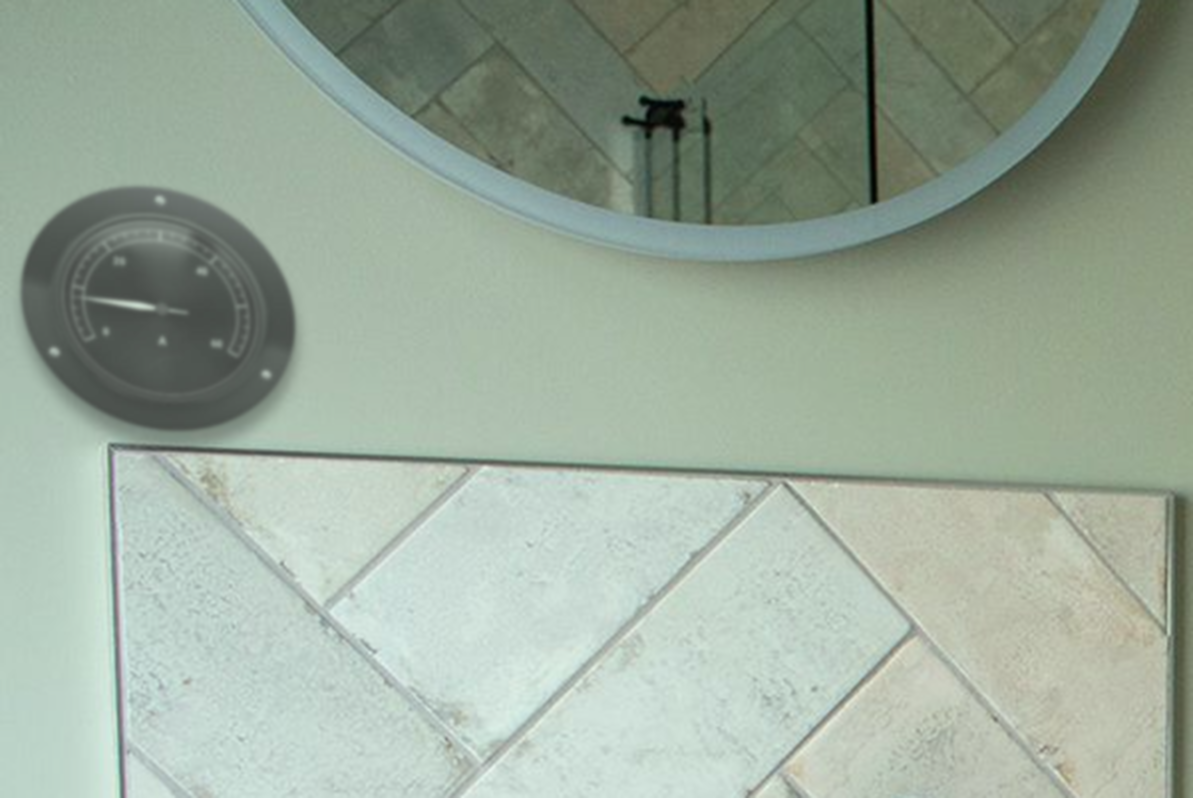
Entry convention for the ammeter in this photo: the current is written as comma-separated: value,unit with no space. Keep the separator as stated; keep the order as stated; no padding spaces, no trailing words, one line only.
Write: 8,A
